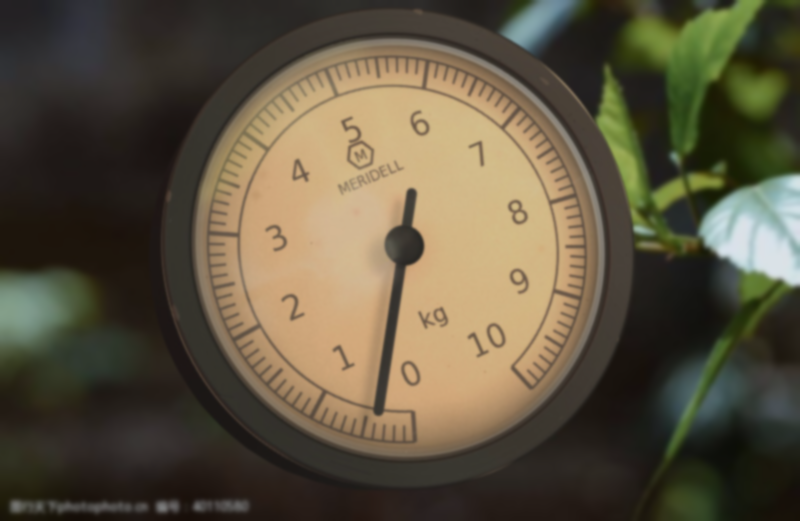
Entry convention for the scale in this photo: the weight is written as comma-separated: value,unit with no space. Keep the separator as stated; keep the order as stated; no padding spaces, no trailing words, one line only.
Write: 0.4,kg
